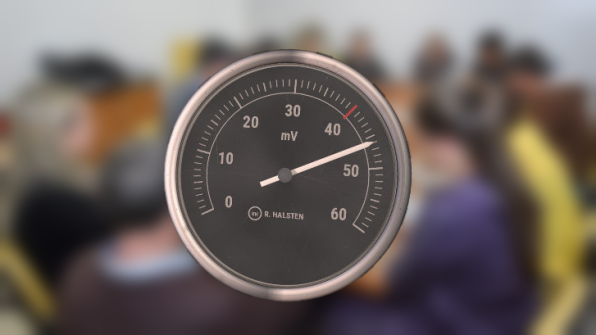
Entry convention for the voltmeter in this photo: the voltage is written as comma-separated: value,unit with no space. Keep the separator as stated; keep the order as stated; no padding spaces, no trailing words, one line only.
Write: 46,mV
